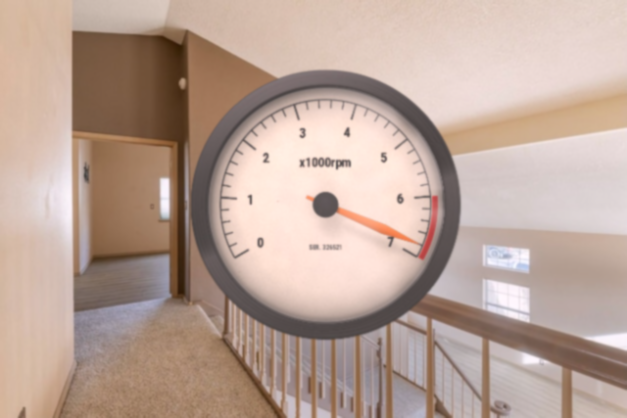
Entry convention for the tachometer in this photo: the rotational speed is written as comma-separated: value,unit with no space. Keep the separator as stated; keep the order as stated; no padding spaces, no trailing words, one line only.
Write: 6800,rpm
